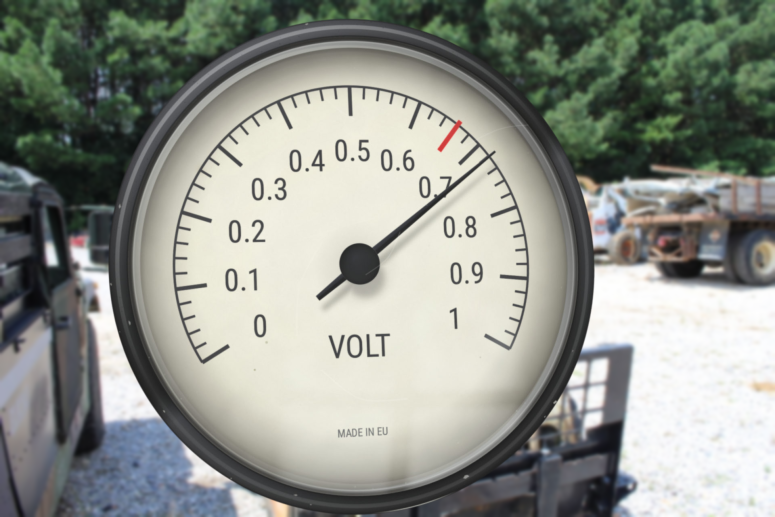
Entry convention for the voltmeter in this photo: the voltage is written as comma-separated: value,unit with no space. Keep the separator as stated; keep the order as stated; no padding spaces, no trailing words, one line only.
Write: 0.72,V
